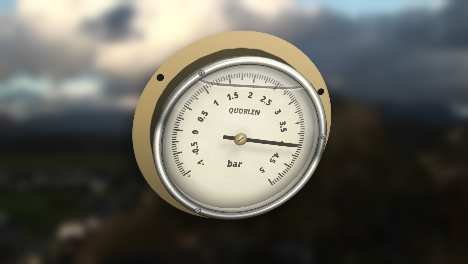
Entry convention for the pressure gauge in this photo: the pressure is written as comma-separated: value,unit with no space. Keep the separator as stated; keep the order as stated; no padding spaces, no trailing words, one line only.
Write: 4,bar
